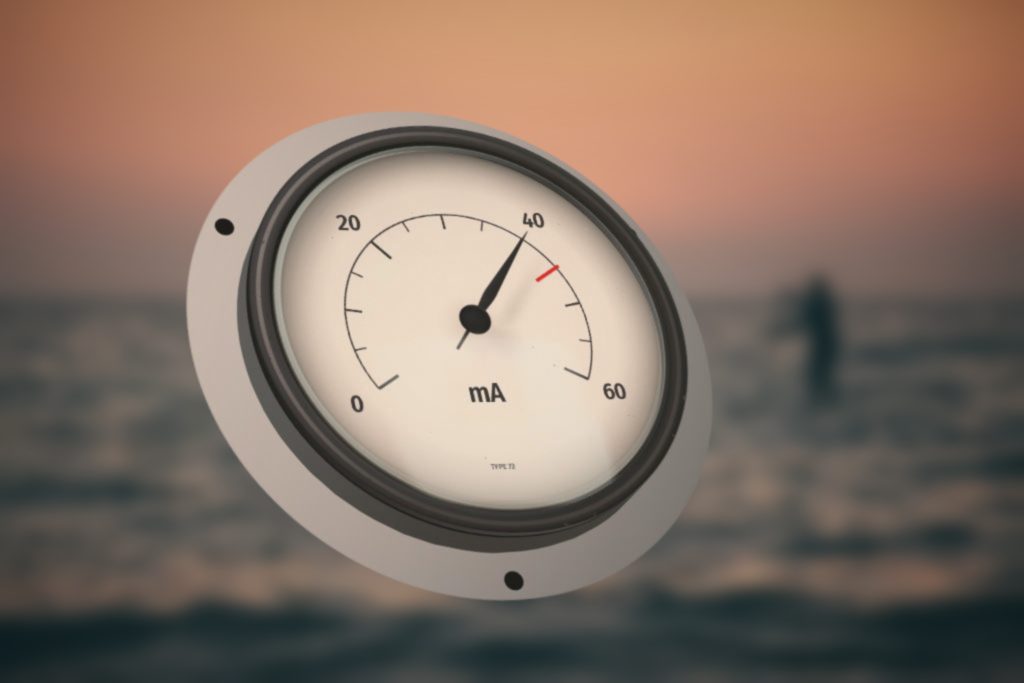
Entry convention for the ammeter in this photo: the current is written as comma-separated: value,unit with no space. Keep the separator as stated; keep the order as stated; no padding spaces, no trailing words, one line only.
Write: 40,mA
